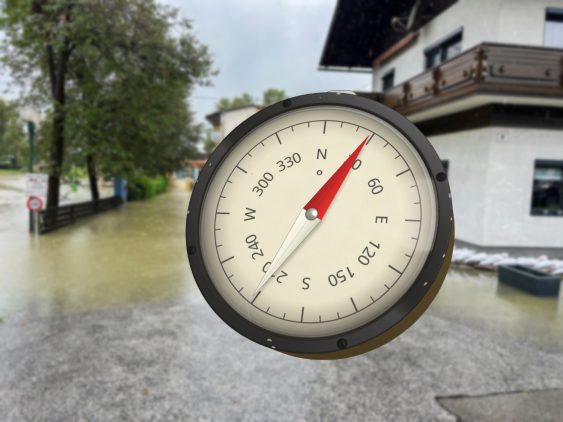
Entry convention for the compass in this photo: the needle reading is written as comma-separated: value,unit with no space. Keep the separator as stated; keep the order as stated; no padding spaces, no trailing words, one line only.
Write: 30,°
